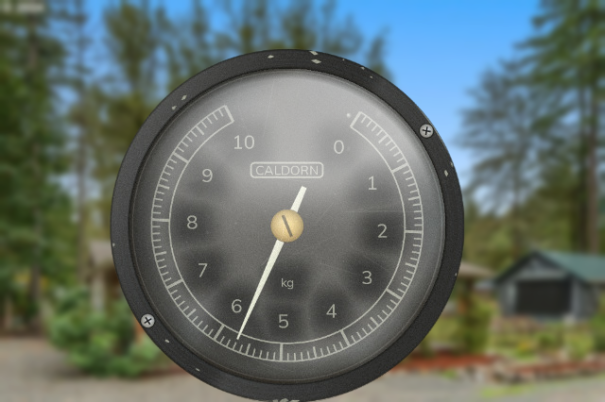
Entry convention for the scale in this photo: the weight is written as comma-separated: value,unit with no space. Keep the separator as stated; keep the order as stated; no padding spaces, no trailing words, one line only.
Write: 5.7,kg
